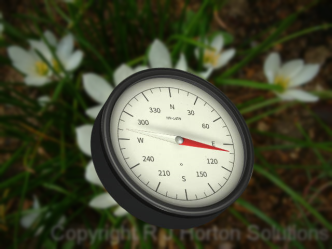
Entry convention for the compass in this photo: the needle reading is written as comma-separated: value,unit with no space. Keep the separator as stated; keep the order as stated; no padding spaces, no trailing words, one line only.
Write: 100,°
